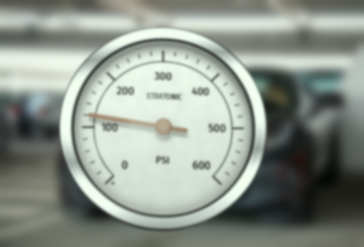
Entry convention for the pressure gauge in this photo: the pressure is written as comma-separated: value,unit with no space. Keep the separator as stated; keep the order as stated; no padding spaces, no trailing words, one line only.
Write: 120,psi
